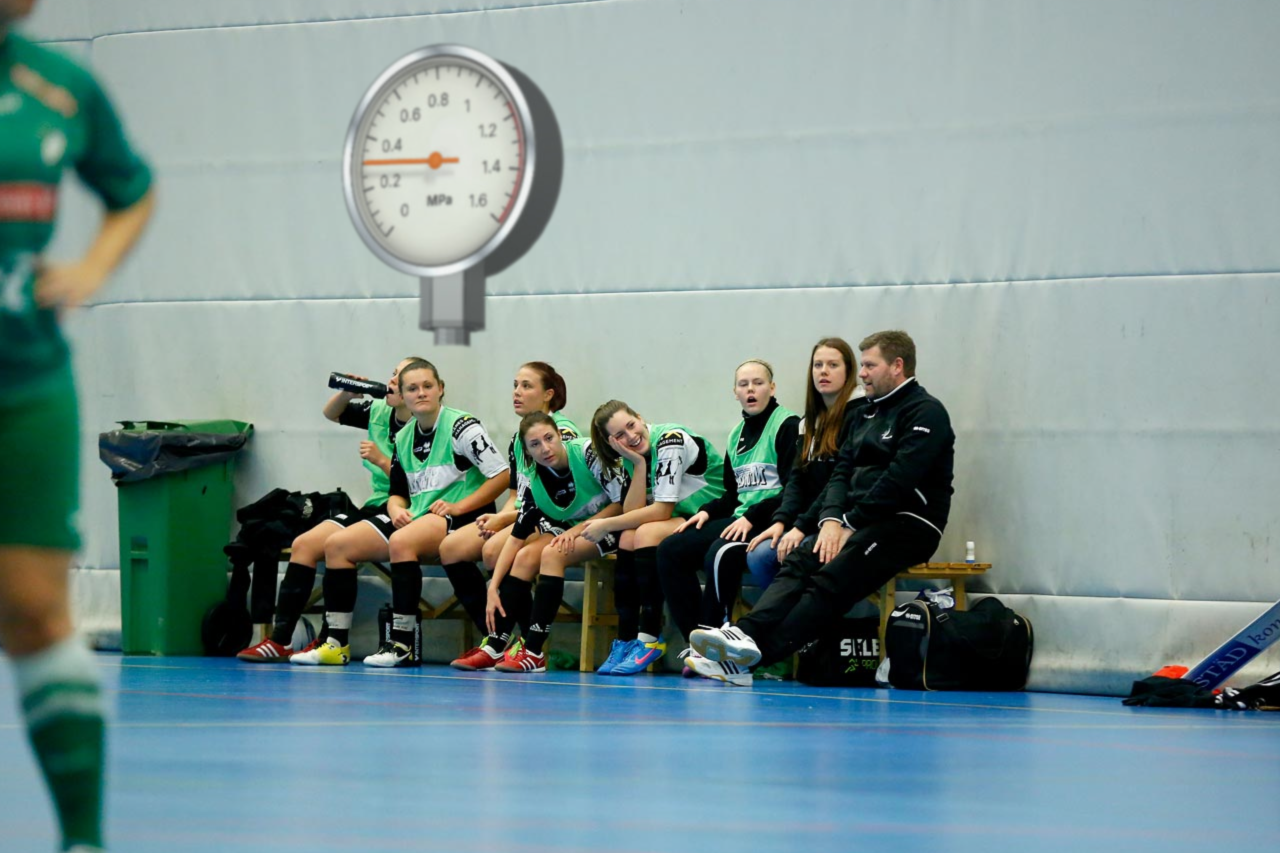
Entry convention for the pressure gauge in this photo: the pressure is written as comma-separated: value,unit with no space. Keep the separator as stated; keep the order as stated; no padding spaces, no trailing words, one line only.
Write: 0.3,MPa
